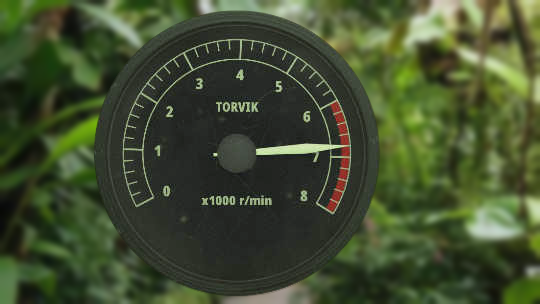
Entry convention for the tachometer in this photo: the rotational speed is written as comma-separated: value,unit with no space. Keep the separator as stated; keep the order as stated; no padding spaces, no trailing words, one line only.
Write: 6800,rpm
